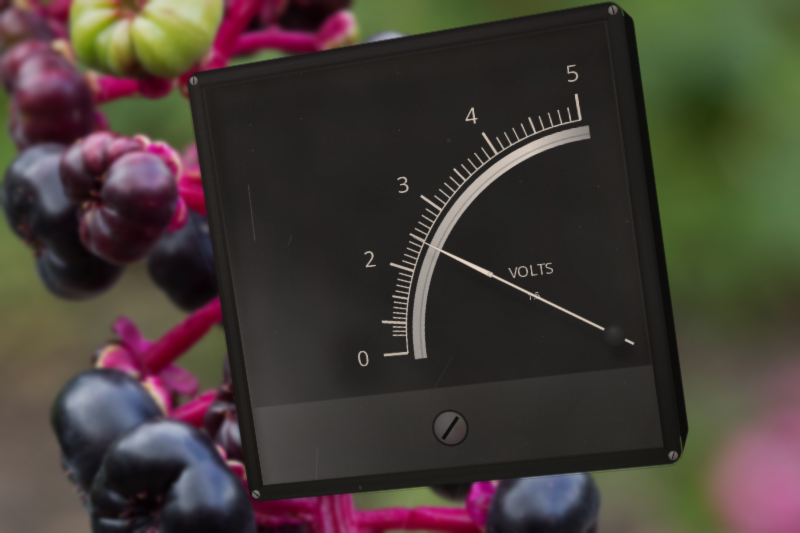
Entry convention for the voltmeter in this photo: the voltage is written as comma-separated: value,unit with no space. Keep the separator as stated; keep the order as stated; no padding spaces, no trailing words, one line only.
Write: 2.5,V
